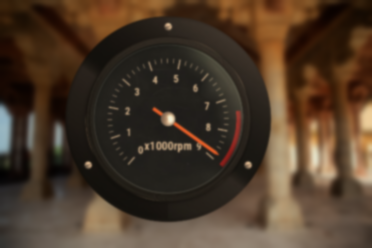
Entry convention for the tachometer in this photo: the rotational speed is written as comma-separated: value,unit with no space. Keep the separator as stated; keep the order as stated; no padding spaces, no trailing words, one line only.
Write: 8800,rpm
